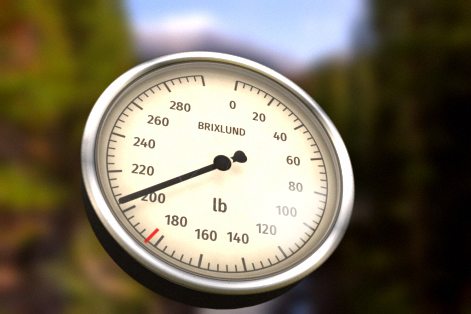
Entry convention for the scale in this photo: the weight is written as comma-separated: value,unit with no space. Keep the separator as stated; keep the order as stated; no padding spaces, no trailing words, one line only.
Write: 204,lb
